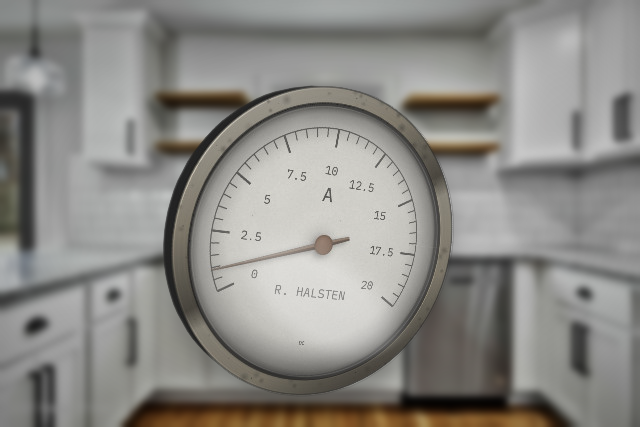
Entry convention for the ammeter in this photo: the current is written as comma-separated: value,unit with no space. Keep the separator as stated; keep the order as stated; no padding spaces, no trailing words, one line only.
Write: 1,A
